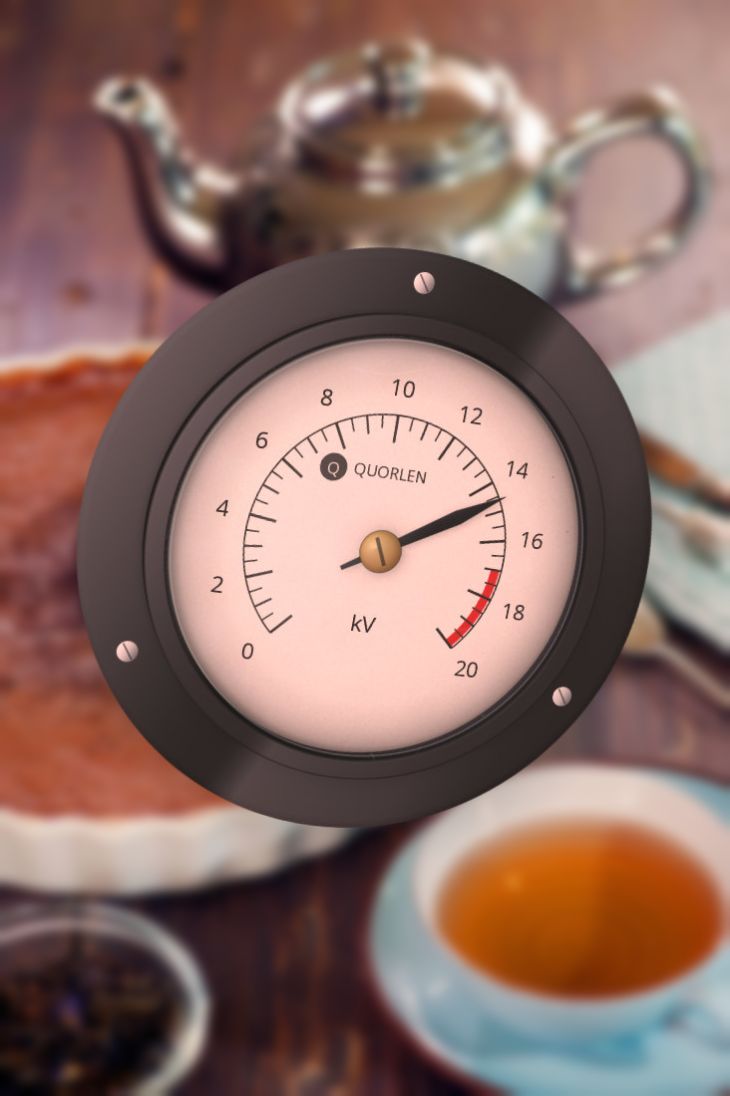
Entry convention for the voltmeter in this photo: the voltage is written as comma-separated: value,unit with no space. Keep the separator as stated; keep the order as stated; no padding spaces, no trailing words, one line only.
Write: 14.5,kV
